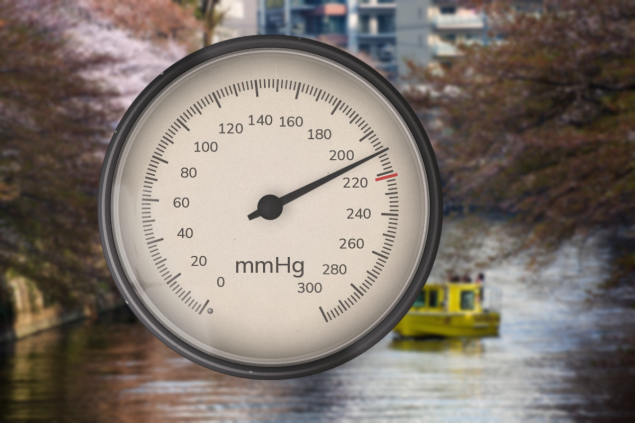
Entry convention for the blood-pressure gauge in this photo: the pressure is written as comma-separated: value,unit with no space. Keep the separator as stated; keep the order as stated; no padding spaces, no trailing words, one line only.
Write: 210,mmHg
